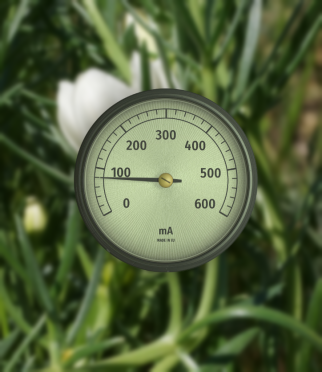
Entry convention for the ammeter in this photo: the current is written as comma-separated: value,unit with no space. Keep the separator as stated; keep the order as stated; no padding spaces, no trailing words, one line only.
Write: 80,mA
